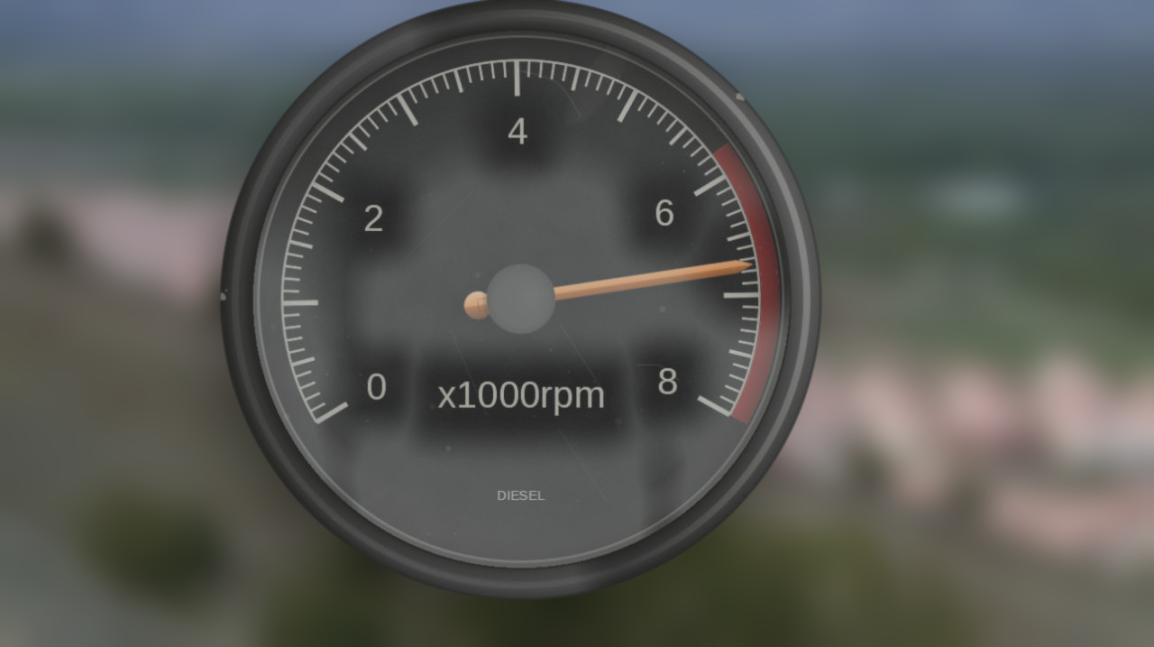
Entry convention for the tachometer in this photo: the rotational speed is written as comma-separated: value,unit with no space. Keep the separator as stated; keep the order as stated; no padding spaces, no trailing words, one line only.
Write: 6750,rpm
